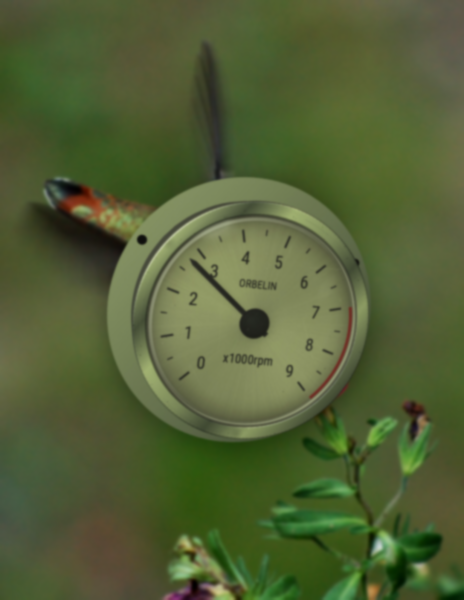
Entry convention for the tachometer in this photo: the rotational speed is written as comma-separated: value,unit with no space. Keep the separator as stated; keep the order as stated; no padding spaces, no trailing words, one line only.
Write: 2750,rpm
